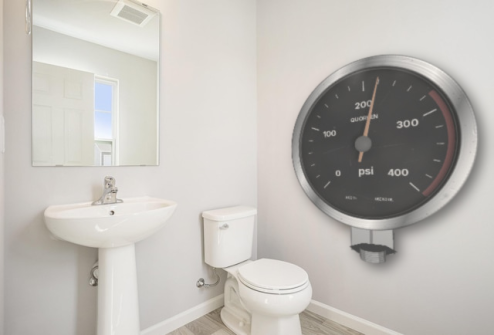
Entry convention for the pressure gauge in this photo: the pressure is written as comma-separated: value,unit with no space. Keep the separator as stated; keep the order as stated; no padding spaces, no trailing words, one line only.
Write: 220,psi
